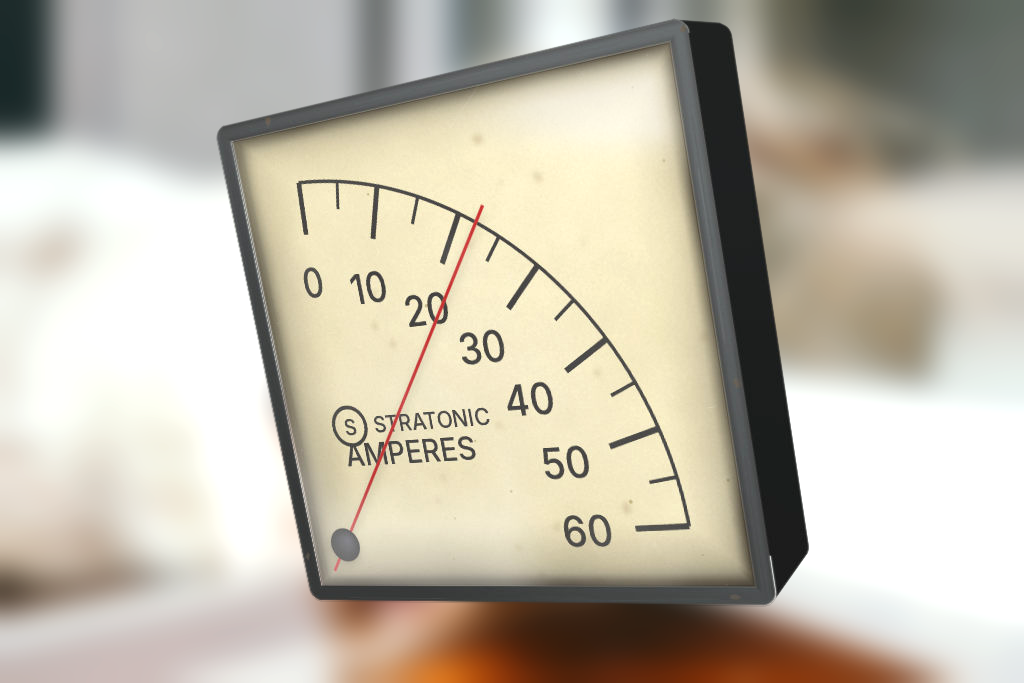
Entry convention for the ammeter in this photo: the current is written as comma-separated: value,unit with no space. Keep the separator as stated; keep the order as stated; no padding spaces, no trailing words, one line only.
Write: 22.5,A
